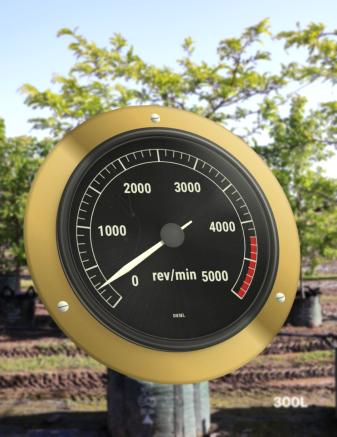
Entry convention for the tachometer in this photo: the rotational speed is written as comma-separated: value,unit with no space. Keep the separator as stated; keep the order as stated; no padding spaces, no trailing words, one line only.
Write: 250,rpm
